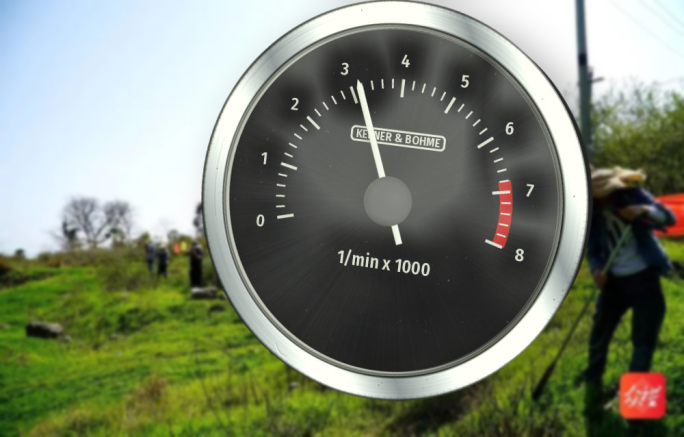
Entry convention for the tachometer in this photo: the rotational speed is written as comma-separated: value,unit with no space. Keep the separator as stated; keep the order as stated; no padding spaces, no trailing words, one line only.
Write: 3200,rpm
